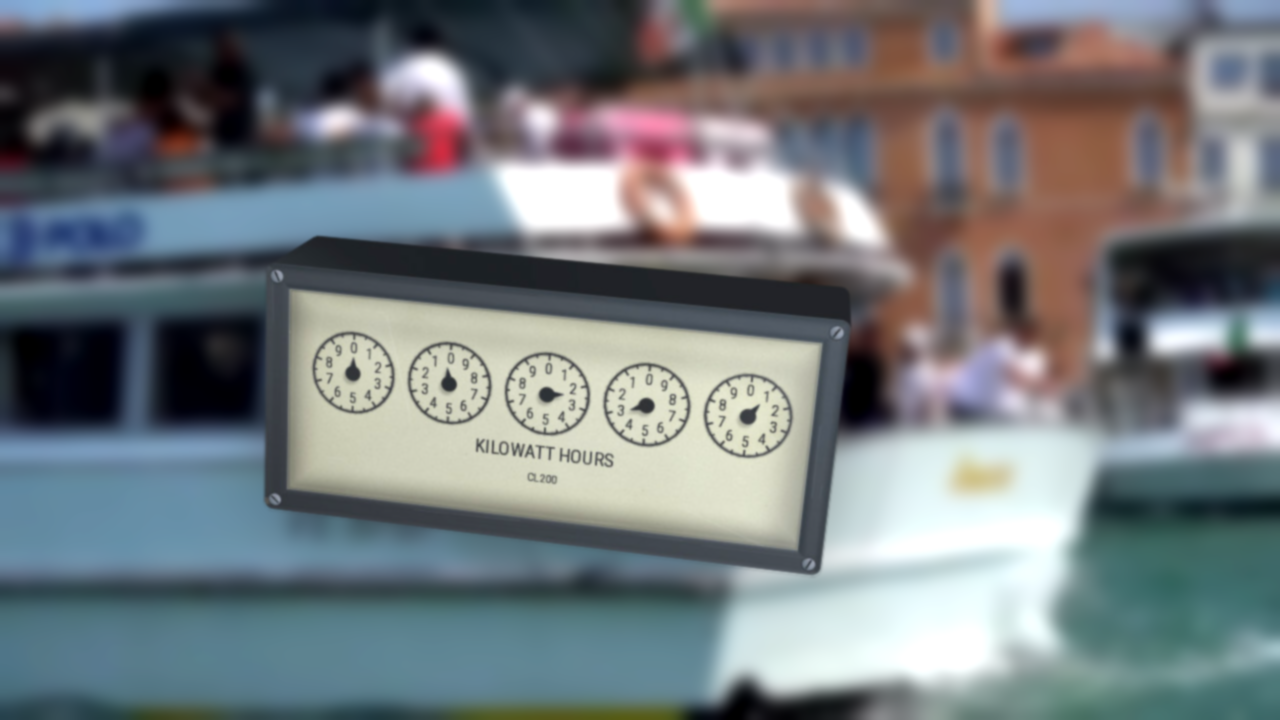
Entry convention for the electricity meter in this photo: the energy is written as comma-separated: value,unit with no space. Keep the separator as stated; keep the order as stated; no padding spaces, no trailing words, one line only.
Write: 231,kWh
